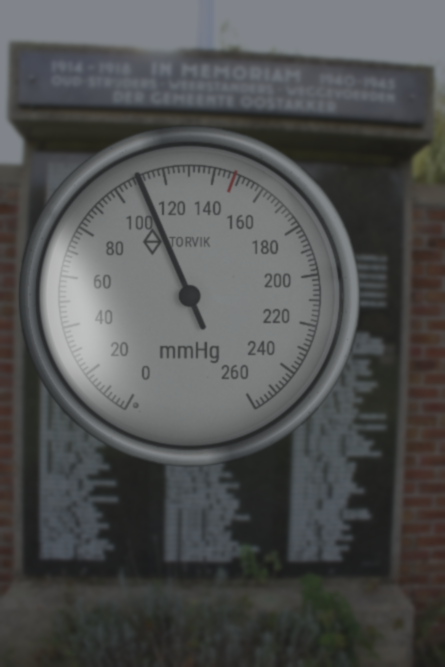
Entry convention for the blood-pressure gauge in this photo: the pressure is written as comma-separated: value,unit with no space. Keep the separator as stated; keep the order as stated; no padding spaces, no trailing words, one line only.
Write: 110,mmHg
